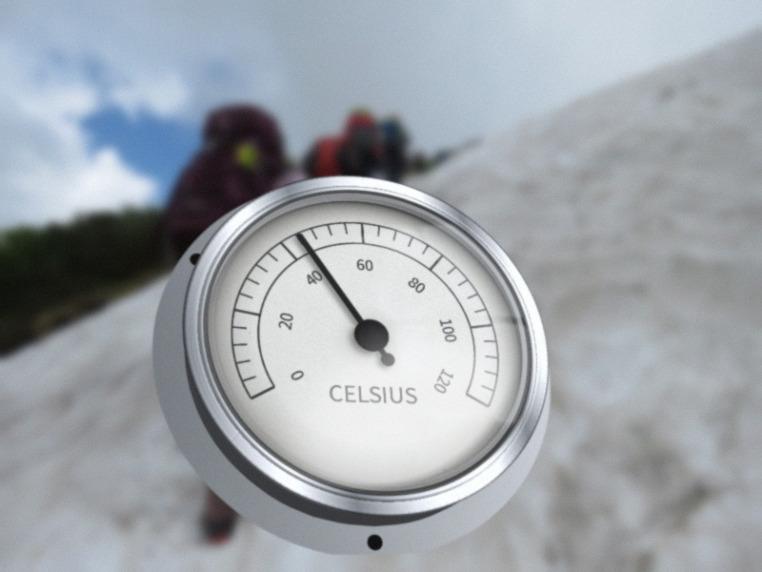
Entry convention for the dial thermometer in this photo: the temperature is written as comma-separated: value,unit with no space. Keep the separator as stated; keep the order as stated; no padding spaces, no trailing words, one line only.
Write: 44,°C
